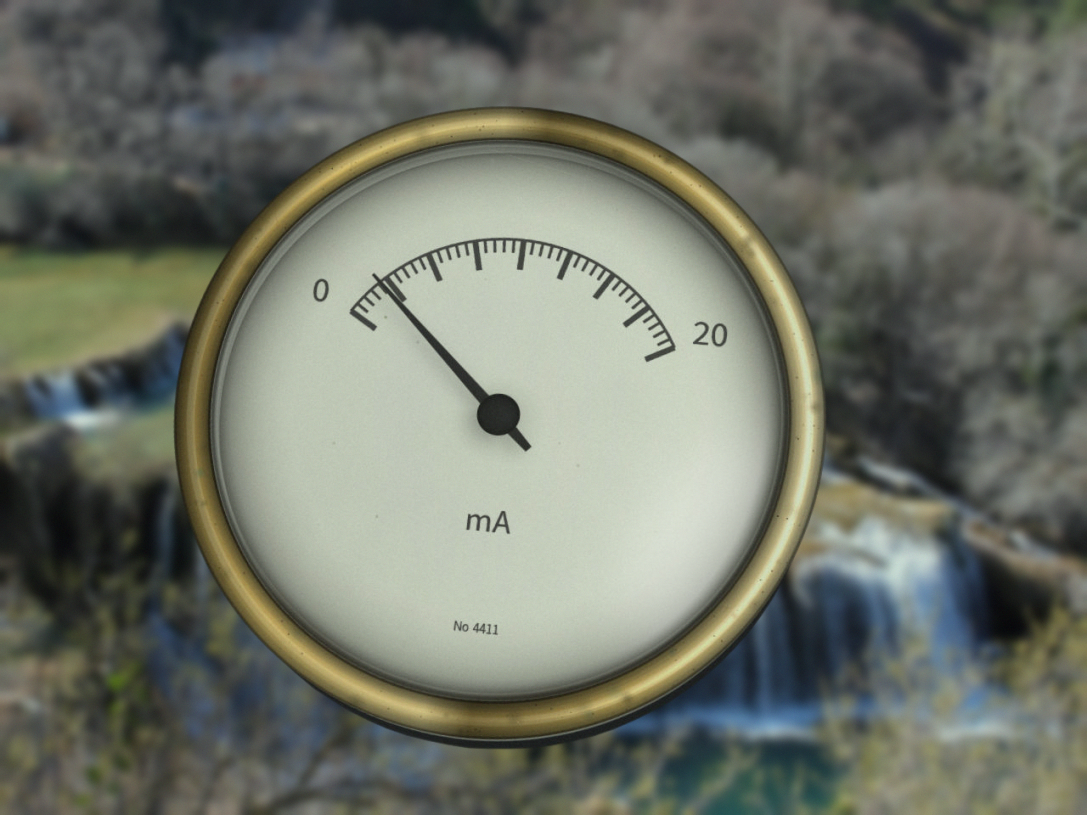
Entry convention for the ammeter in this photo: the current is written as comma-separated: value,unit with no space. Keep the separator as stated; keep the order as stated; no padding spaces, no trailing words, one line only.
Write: 2,mA
